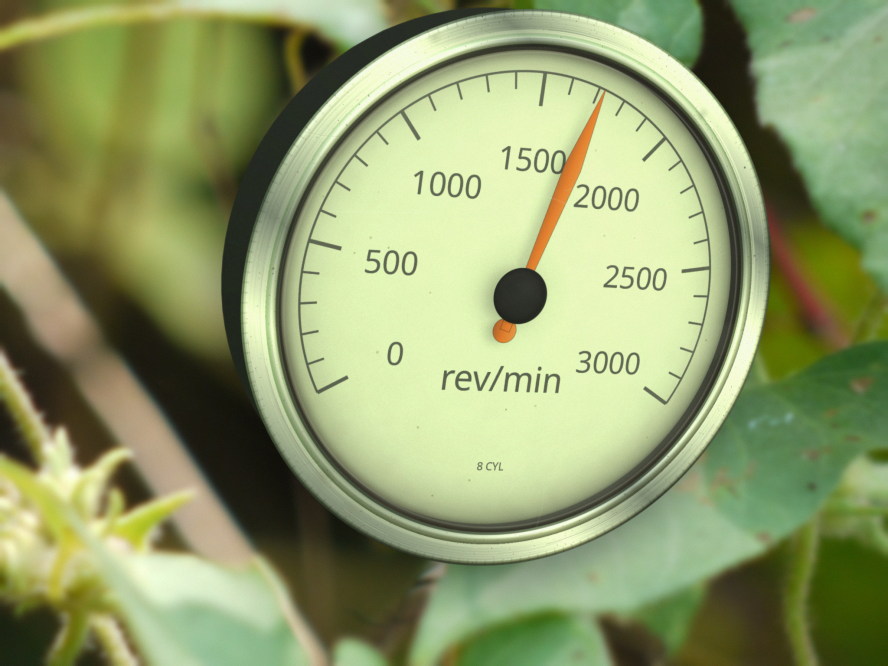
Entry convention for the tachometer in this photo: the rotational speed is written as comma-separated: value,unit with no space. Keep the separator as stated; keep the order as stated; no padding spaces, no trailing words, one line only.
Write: 1700,rpm
